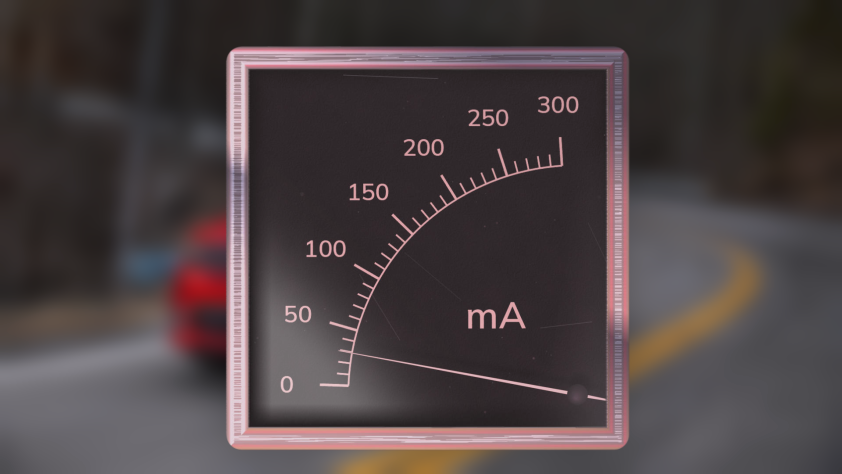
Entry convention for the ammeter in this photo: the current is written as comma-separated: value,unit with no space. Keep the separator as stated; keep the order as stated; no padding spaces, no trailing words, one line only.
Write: 30,mA
